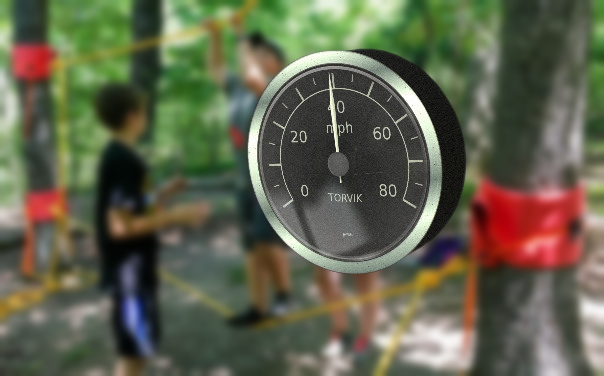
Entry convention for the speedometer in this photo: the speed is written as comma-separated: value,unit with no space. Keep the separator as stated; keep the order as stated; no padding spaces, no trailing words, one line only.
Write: 40,mph
